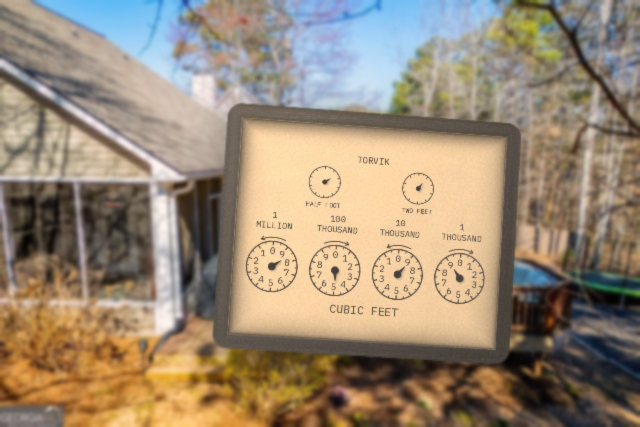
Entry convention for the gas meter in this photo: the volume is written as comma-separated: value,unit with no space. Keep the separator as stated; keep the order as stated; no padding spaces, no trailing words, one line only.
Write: 848900,ft³
